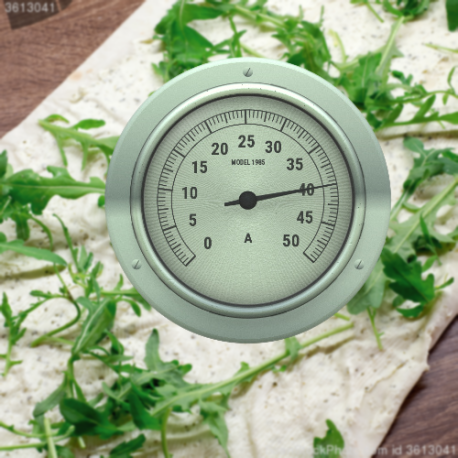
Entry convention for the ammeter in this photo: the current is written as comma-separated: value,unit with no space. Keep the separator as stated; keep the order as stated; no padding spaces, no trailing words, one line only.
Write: 40,A
